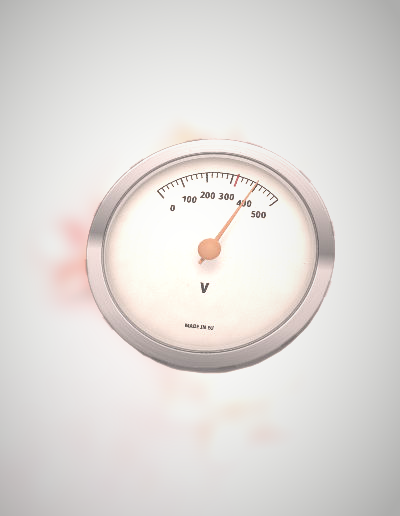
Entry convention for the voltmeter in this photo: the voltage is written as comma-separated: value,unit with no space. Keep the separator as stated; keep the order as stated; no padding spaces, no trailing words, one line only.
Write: 400,V
